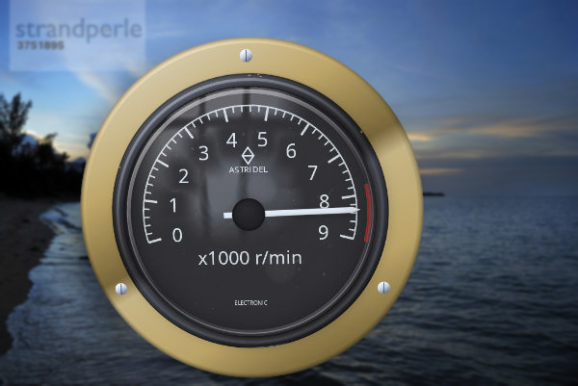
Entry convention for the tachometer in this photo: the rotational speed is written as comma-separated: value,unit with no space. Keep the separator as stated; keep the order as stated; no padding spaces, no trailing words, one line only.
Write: 8300,rpm
